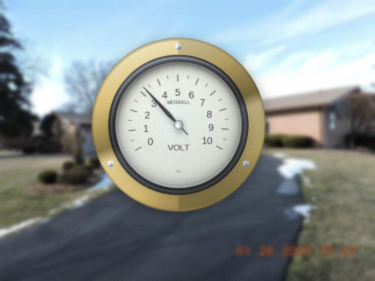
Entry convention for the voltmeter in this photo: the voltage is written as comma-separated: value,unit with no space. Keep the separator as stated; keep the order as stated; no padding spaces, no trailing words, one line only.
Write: 3.25,V
